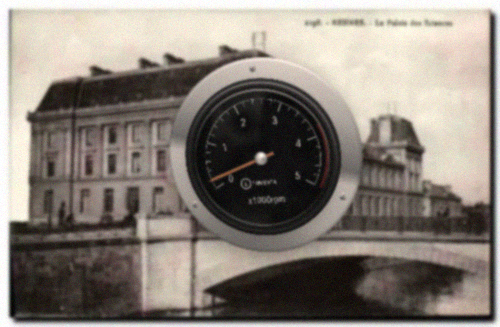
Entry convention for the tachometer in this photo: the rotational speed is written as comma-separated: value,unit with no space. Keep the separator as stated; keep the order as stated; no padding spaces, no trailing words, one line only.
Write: 200,rpm
